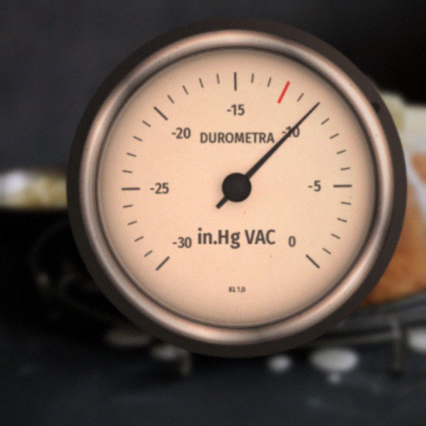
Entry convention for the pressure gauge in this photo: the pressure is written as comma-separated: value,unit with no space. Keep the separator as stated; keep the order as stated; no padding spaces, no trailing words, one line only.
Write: -10,inHg
